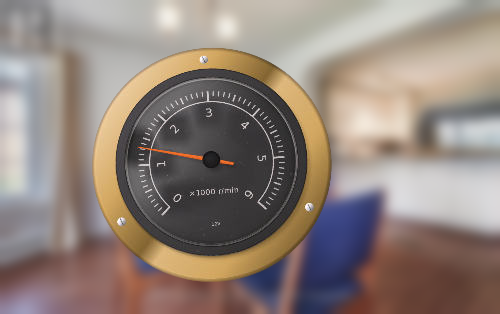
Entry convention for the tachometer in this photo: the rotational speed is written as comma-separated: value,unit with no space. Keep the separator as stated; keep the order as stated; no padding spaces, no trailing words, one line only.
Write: 1300,rpm
